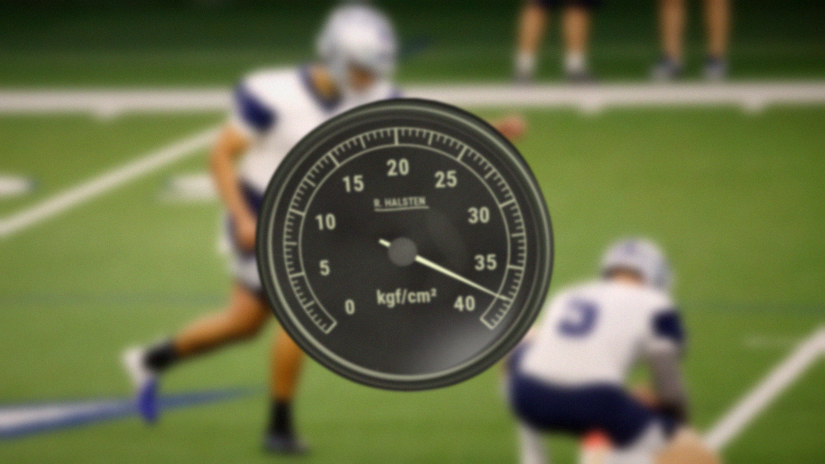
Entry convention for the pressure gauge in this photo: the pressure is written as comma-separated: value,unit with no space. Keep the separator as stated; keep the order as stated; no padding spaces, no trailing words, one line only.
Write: 37.5,kg/cm²
